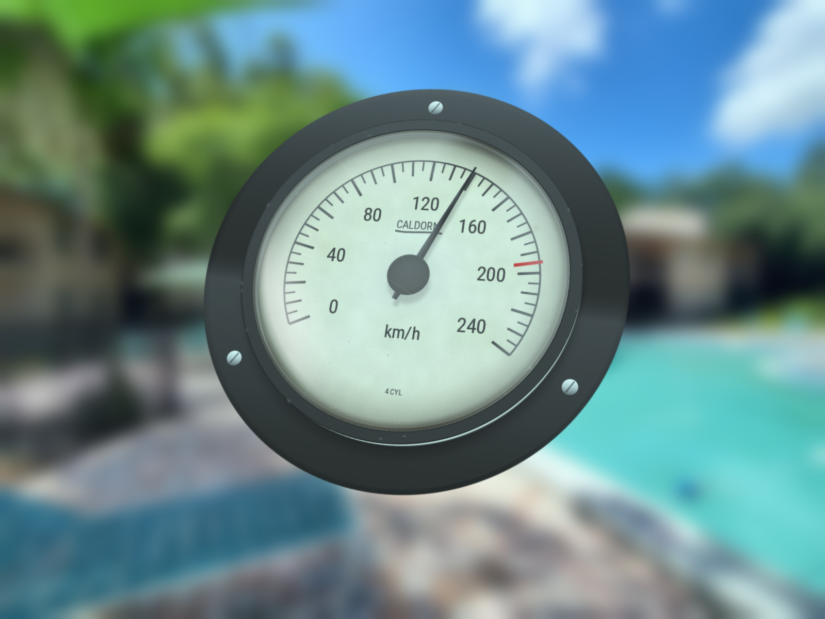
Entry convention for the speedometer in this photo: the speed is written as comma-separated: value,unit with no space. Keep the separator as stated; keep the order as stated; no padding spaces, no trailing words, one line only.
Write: 140,km/h
